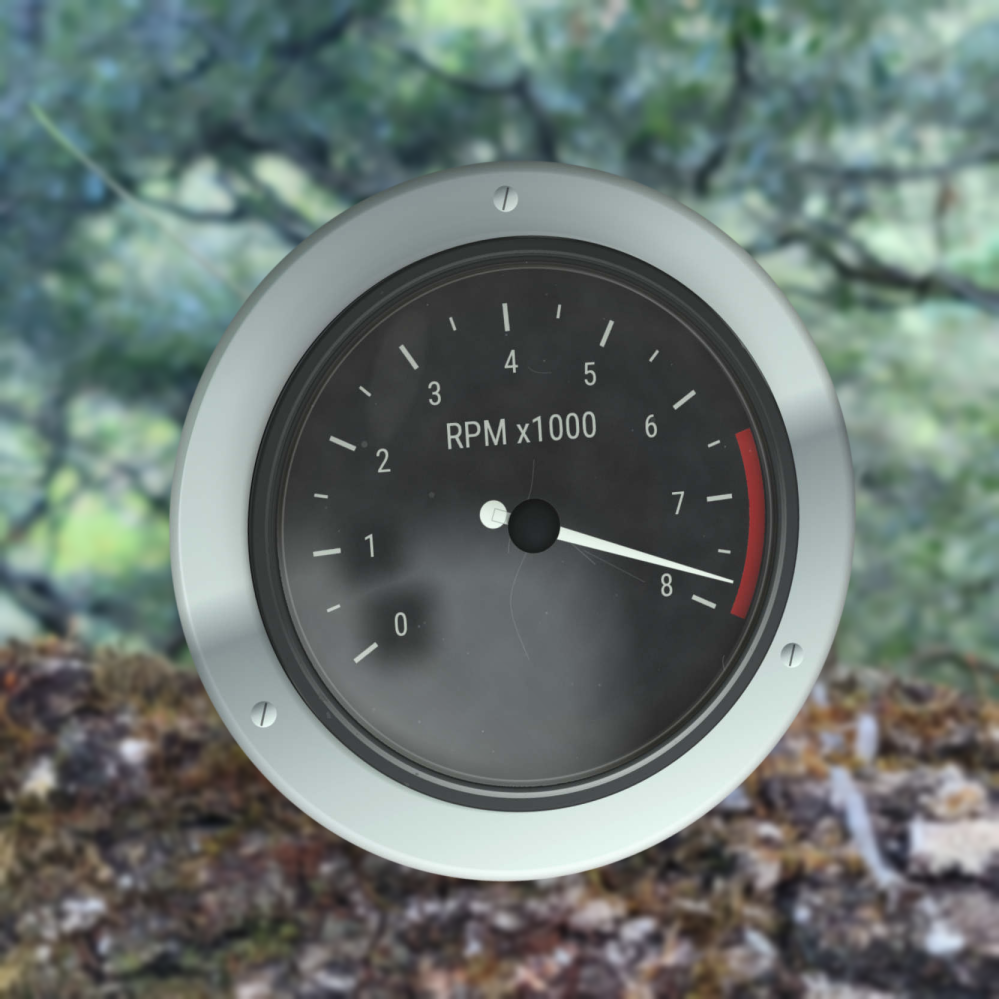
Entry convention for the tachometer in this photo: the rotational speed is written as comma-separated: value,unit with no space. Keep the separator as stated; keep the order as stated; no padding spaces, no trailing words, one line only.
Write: 7750,rpm
